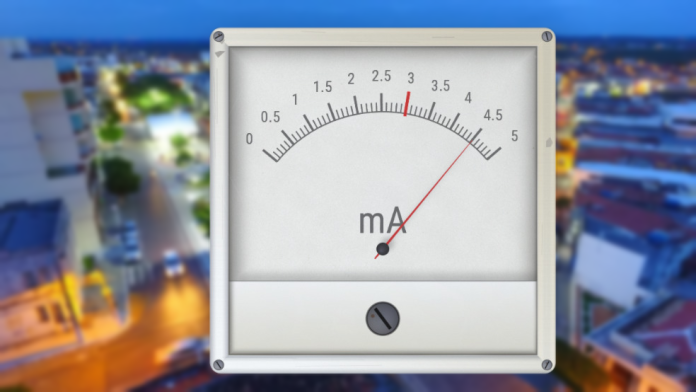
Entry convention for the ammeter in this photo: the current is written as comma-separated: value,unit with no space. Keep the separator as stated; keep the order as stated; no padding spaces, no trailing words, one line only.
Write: 4.5,mA
